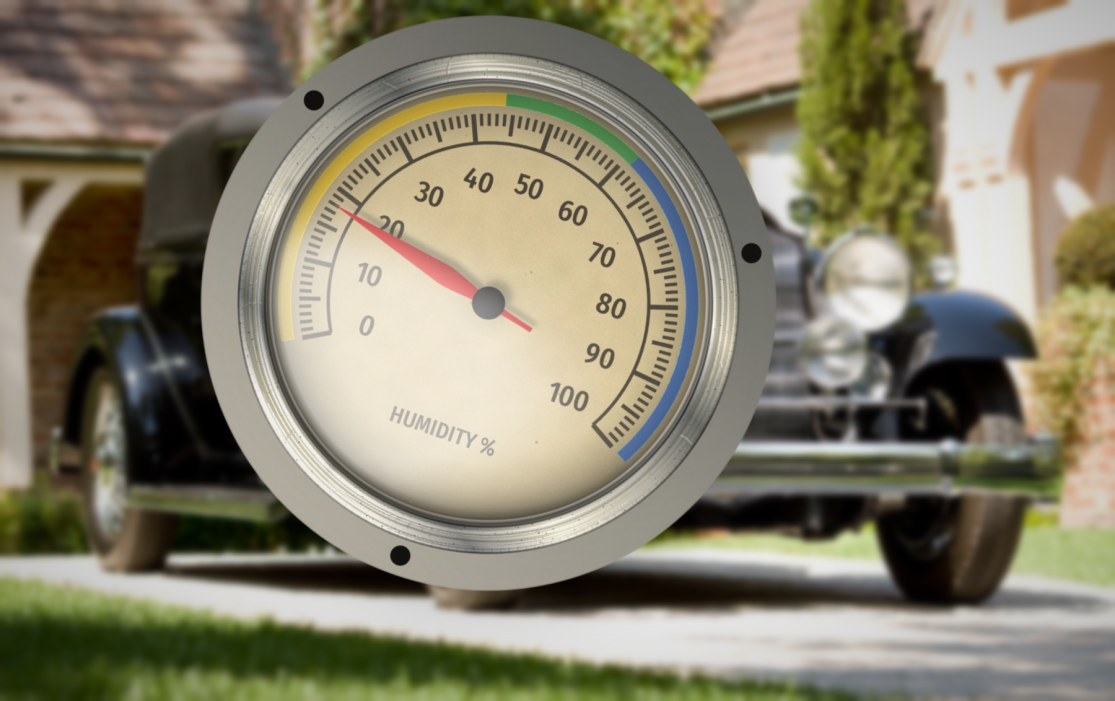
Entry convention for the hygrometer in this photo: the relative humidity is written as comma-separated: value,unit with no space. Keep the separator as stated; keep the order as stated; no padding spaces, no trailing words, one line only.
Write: 18,%
